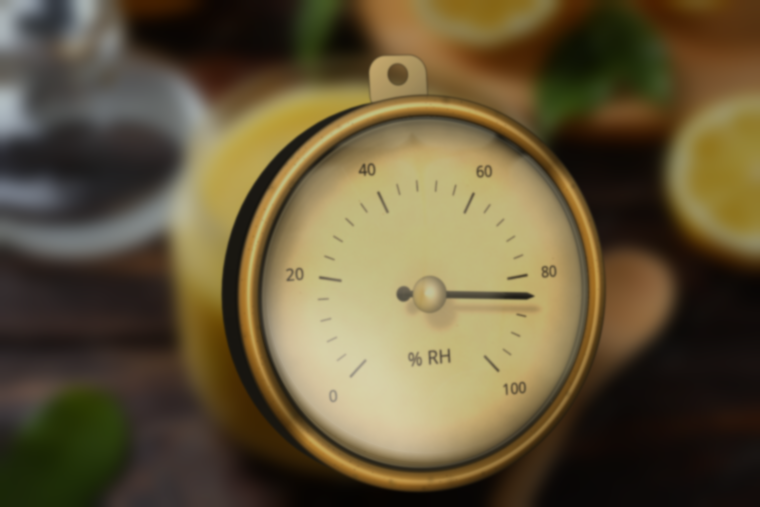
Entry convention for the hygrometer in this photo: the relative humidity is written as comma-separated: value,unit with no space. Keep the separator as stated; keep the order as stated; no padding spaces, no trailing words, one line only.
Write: 84,%
